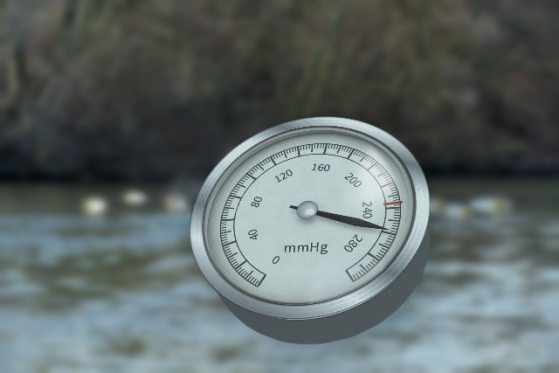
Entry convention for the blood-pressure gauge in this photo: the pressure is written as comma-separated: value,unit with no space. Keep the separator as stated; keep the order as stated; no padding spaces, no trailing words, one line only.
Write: 260,mmHg
